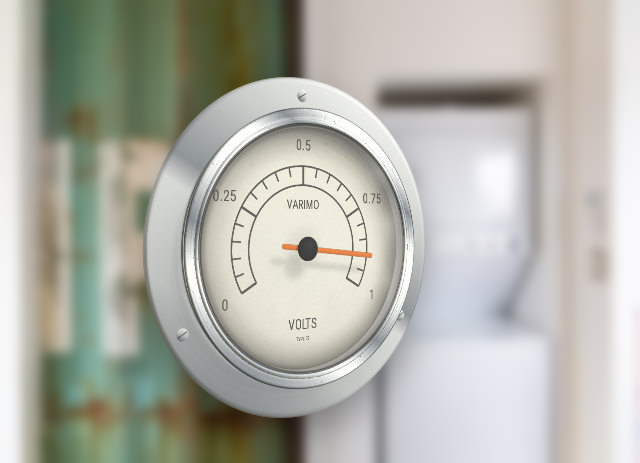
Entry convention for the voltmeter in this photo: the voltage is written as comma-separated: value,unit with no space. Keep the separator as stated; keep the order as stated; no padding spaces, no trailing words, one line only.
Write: 0.9,V
